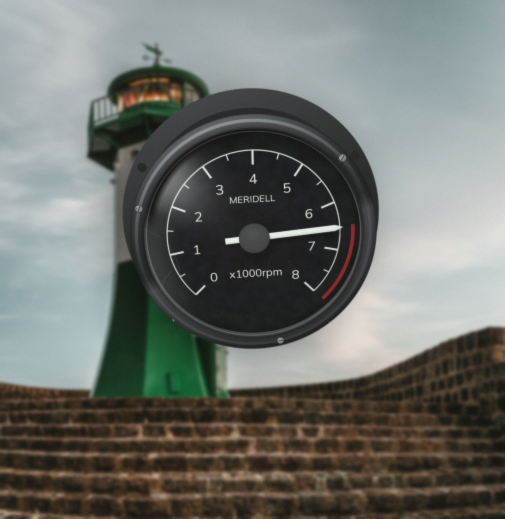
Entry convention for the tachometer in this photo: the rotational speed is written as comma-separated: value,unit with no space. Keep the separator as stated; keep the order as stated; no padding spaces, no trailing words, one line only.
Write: 6500,rpm
